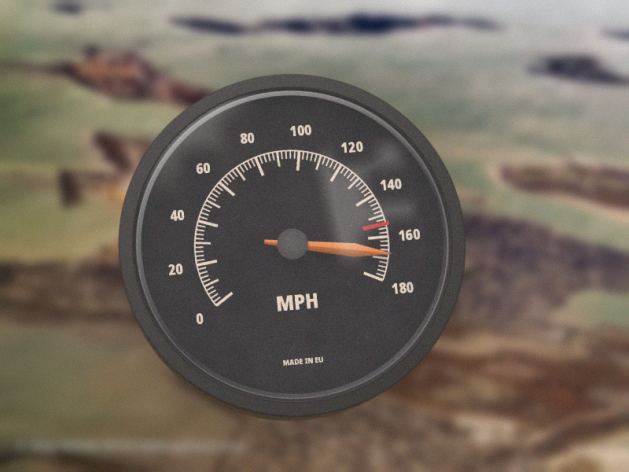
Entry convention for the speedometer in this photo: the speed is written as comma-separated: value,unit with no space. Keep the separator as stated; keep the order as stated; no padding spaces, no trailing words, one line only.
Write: 168,mph
